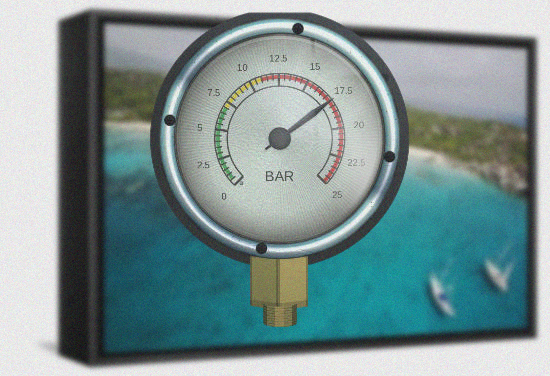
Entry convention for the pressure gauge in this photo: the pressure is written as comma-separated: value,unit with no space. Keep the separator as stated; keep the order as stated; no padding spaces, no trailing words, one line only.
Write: 17.5,bar
